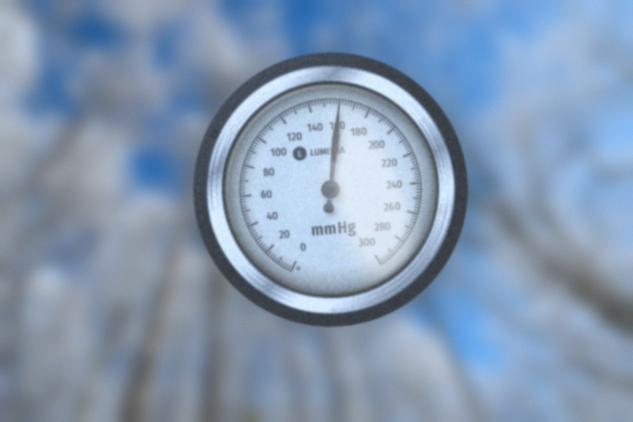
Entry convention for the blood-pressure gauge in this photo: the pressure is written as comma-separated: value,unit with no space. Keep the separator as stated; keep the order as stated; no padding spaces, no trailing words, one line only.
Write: 160,mmHg
